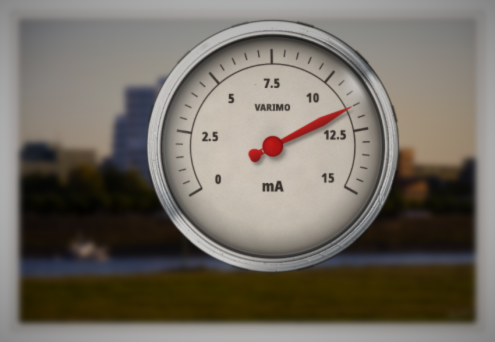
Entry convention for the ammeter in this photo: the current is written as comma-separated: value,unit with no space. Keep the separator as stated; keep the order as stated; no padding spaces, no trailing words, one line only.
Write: 11.5,mA
